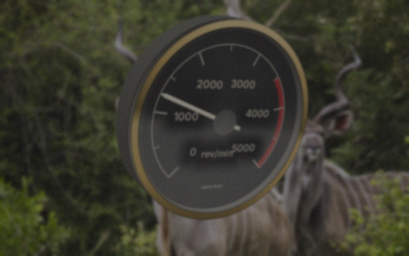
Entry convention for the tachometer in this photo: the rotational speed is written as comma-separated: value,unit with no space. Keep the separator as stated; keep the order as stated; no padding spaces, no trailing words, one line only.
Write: 1250,rpm
